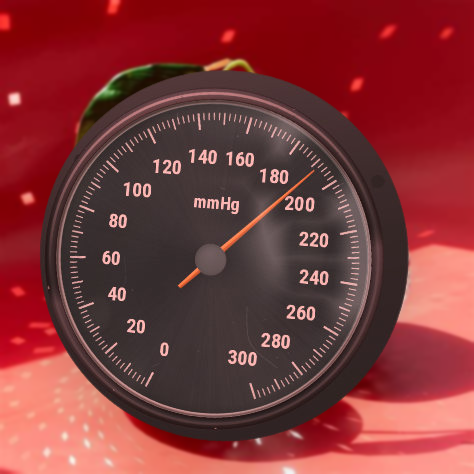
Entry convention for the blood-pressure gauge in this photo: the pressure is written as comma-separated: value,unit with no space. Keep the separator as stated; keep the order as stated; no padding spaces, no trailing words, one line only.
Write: 192,mmHg
